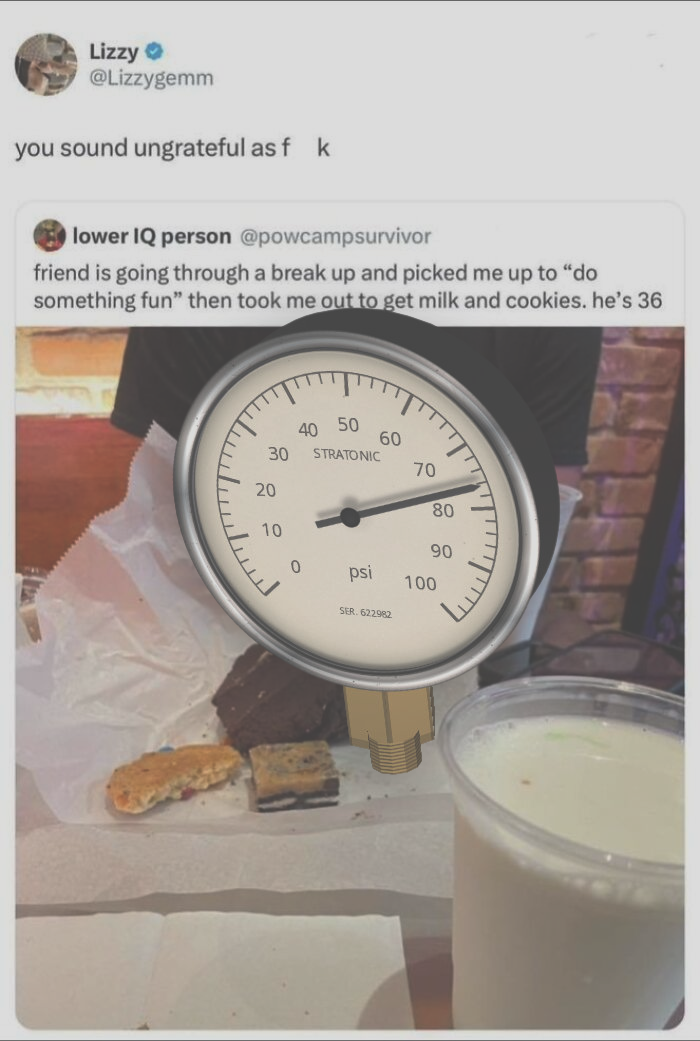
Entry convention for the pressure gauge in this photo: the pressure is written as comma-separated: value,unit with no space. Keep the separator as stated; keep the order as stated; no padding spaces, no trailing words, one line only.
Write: 76,psi
